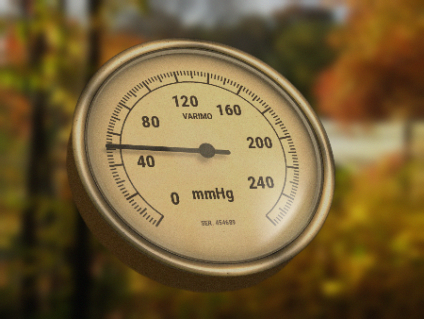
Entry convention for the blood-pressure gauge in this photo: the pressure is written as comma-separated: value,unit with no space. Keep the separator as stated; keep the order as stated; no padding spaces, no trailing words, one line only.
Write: 50,mmHg
